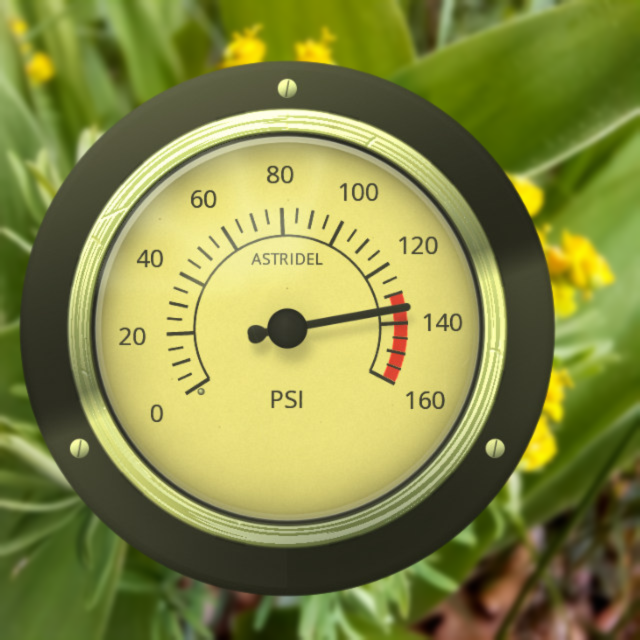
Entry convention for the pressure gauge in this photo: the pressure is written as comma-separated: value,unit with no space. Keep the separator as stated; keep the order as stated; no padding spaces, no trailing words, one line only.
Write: 135,psi
